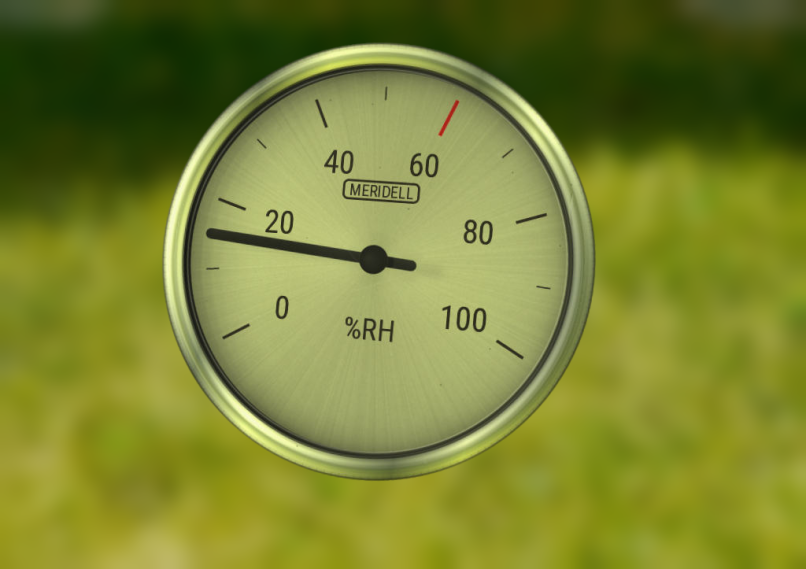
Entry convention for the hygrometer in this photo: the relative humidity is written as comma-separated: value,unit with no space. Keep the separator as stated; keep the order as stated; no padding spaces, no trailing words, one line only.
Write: 15,%
